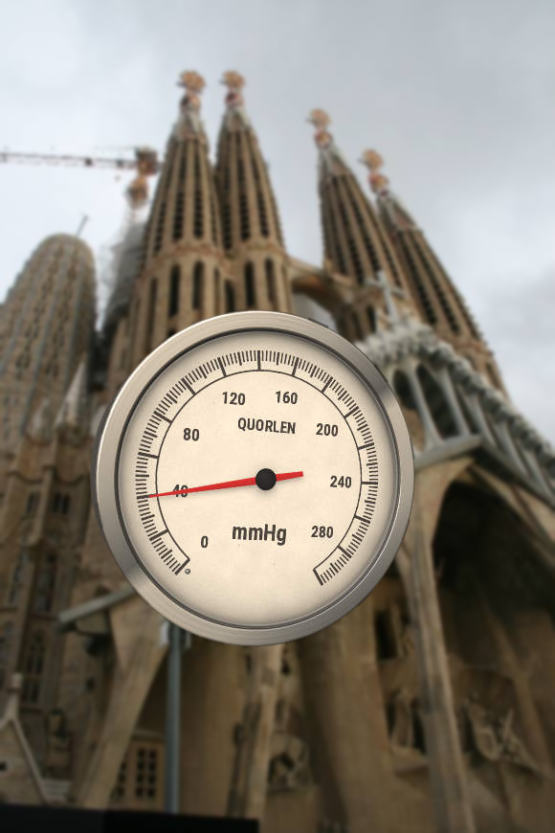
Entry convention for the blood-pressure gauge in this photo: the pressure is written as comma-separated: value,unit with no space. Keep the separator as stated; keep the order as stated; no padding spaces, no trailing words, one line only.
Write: 40,mmHg
